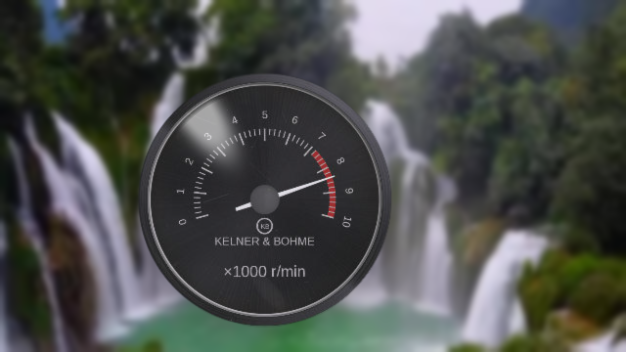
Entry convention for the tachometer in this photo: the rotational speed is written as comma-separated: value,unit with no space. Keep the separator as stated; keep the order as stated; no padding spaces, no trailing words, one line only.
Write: 8400,rpm
